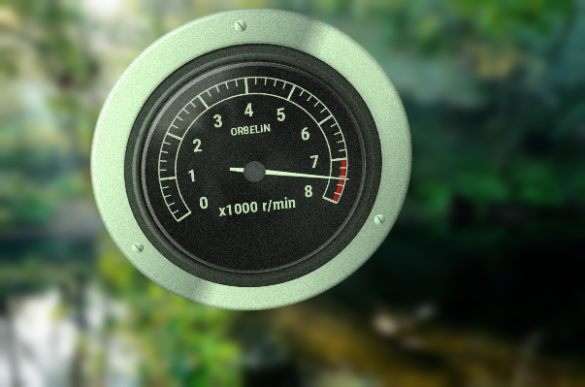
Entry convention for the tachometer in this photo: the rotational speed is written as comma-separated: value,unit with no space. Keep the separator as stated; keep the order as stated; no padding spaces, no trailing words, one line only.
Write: 7400,rpm
